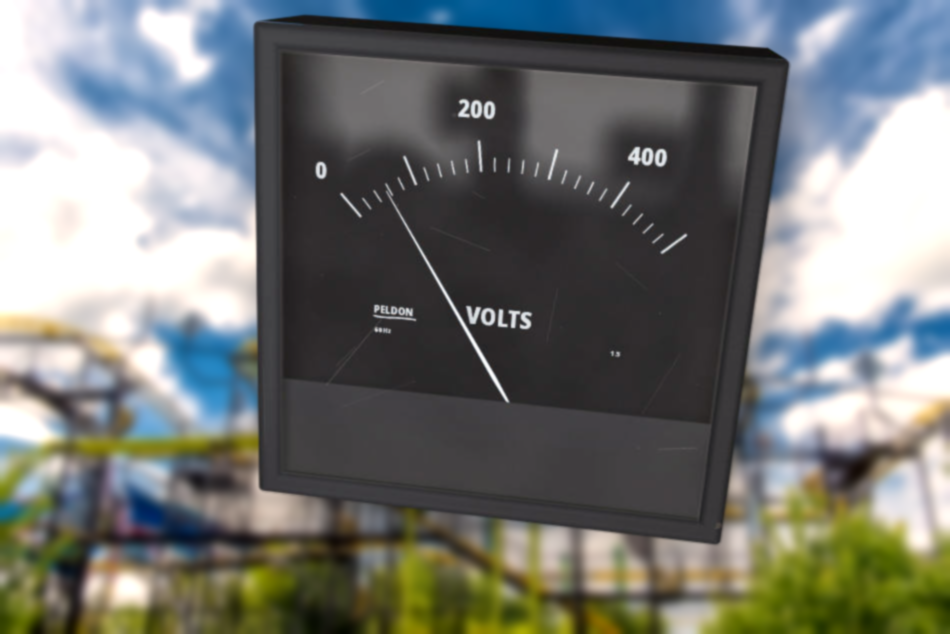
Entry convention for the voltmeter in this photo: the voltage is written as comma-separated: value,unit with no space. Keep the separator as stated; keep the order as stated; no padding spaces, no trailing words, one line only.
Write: 60,V
